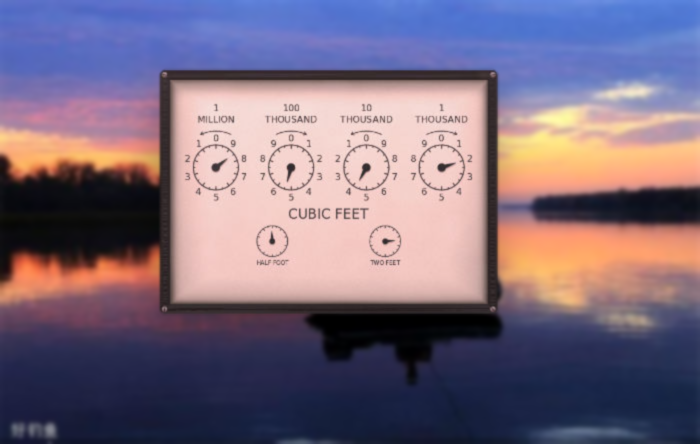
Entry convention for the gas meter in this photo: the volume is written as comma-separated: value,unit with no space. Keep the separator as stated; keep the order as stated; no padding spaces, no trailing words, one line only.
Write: 854200,ft³
